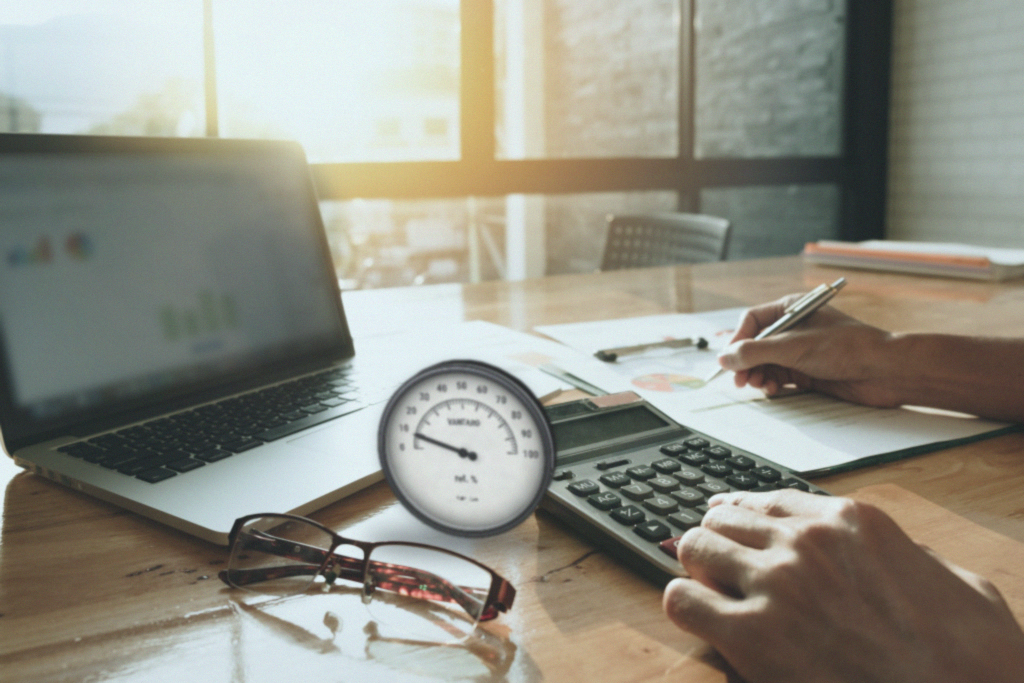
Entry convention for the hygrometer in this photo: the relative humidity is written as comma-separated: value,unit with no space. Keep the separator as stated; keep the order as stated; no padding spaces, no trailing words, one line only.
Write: 10,%
